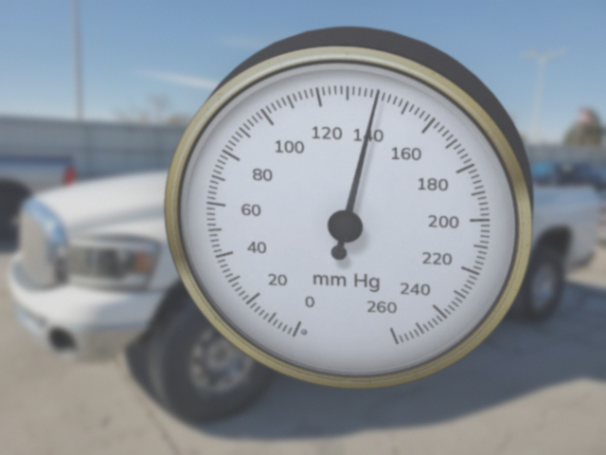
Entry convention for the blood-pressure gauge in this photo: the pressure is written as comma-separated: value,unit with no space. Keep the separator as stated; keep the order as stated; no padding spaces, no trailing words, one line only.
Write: 140,mmHg
